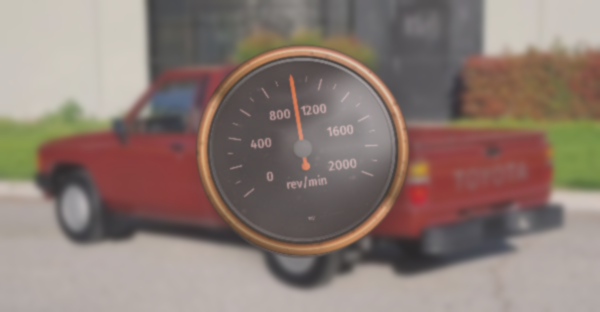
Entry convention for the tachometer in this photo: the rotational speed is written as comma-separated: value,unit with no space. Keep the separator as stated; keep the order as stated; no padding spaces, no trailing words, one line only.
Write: 1000,rpm
